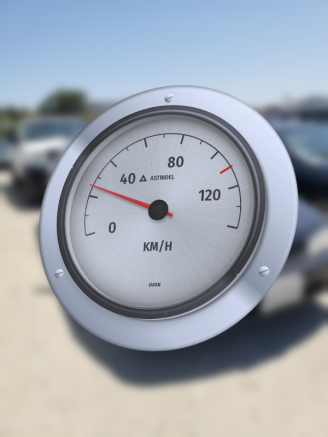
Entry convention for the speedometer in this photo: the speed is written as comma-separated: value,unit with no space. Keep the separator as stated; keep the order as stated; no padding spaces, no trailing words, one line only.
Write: 25,km/h
